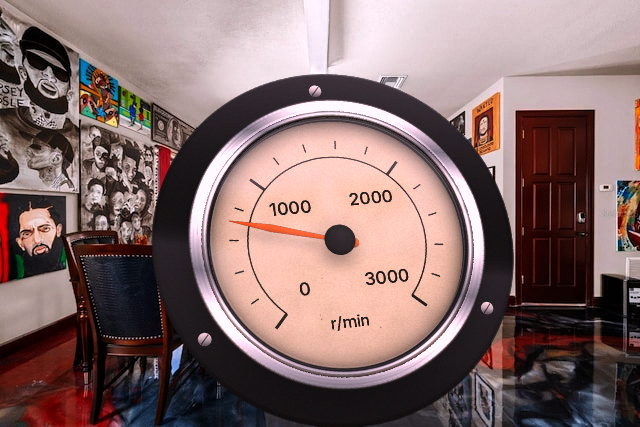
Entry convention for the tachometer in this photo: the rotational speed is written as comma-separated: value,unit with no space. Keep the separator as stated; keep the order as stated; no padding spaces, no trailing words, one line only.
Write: 700,rpm
